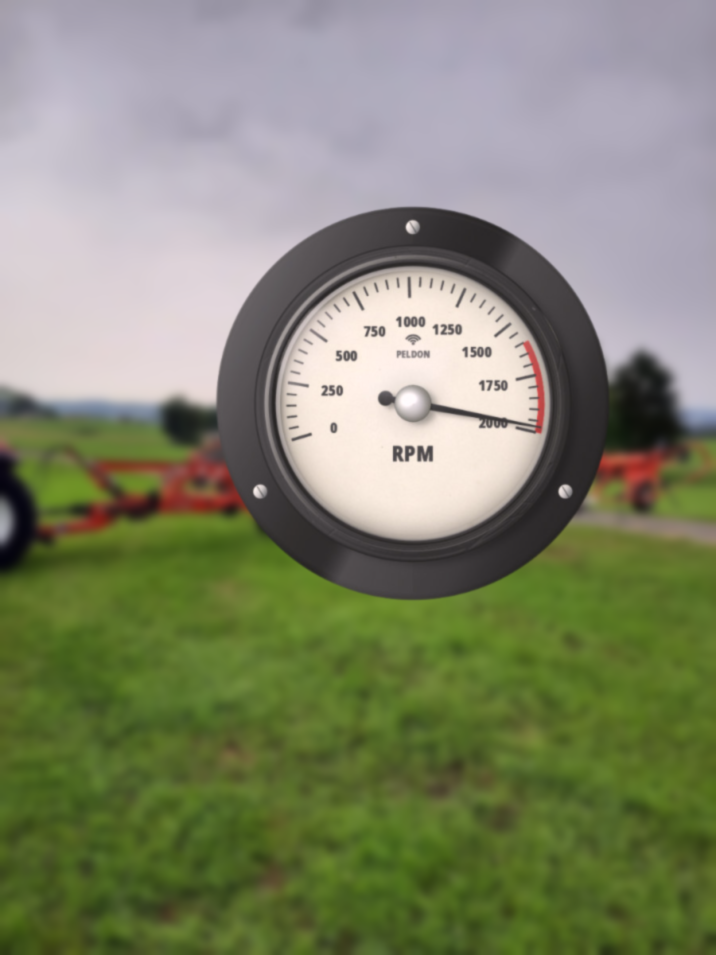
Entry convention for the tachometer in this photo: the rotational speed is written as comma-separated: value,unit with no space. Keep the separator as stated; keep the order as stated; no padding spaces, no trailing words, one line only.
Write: 1975,rpm
